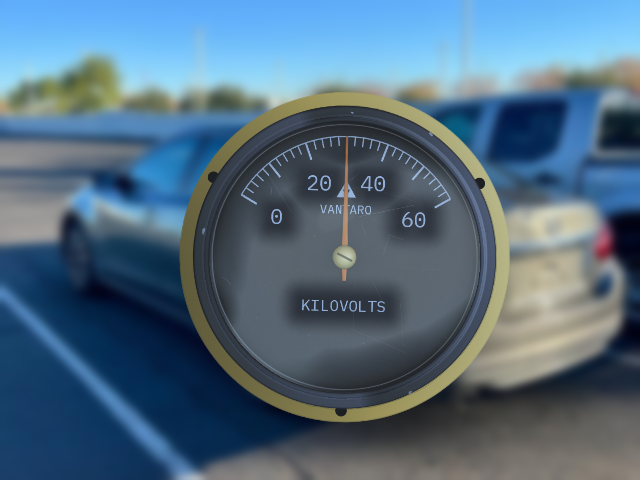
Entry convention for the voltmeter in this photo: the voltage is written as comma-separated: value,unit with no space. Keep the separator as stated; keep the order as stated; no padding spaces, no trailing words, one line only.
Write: 30,kV
